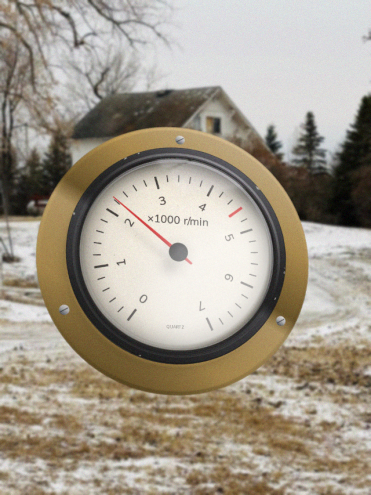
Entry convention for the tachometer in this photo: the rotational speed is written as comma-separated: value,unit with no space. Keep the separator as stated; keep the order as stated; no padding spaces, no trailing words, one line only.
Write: 2200,rpm
